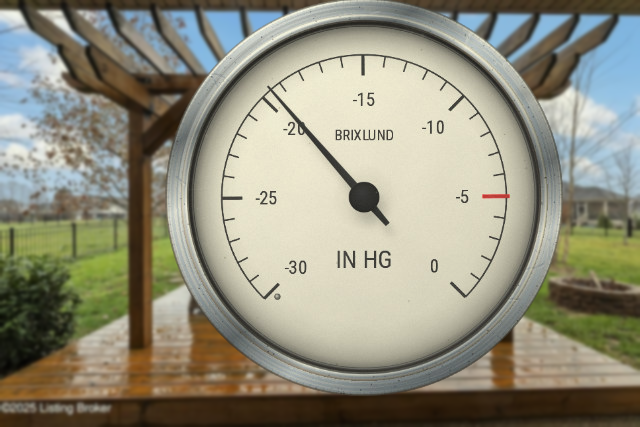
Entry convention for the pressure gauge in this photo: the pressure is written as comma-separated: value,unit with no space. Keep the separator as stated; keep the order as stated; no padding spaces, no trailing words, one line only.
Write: -19.5,inHg
